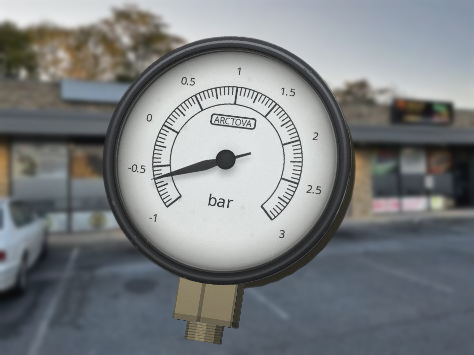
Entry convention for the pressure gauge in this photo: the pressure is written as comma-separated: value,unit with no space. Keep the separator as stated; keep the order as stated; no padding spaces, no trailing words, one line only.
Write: -0.65,bar
